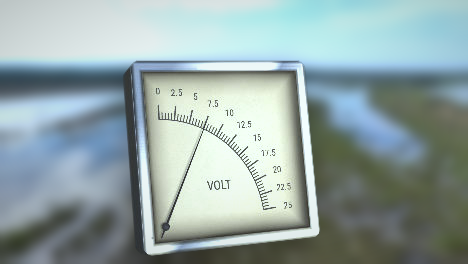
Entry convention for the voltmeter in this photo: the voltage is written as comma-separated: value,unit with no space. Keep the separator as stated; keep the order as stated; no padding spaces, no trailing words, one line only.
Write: 7.5,V
